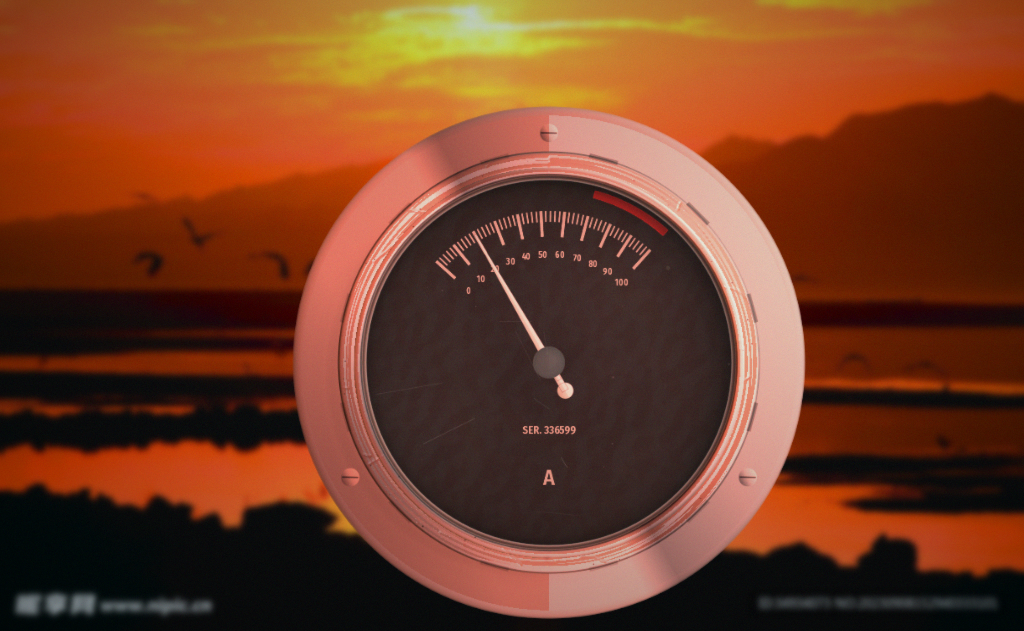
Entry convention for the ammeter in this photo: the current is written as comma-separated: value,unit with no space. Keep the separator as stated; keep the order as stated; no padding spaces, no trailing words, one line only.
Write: 20,A
